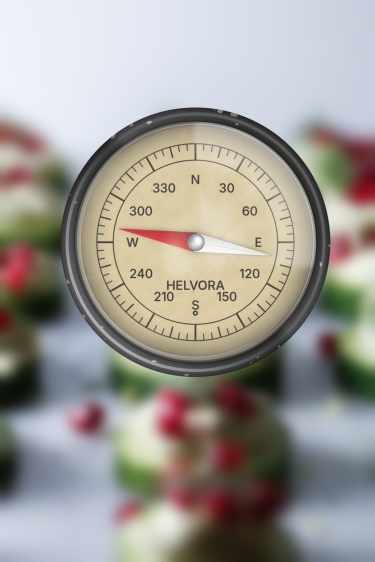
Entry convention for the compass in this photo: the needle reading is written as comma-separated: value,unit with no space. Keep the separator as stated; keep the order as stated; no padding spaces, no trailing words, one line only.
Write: 280,°
